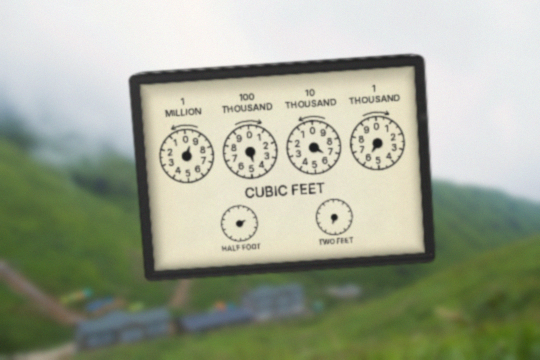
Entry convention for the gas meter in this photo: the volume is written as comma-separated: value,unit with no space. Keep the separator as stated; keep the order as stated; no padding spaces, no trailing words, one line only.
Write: 946600,ft³
